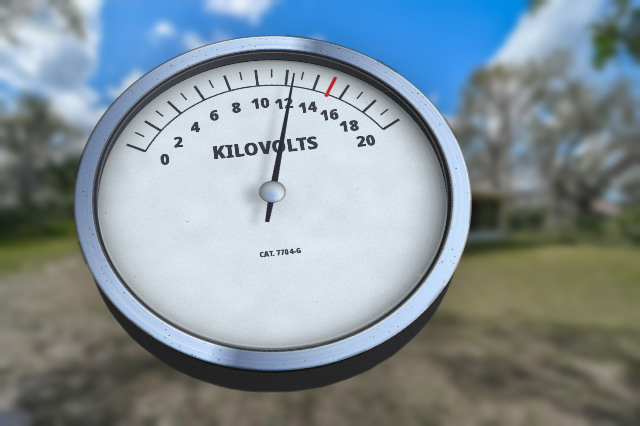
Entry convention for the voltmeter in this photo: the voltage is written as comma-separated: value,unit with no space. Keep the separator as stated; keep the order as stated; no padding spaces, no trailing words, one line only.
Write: 12.5,kV
